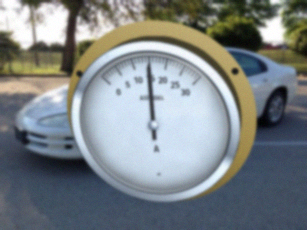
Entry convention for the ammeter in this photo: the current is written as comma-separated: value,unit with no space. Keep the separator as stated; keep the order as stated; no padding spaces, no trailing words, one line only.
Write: 15,A
